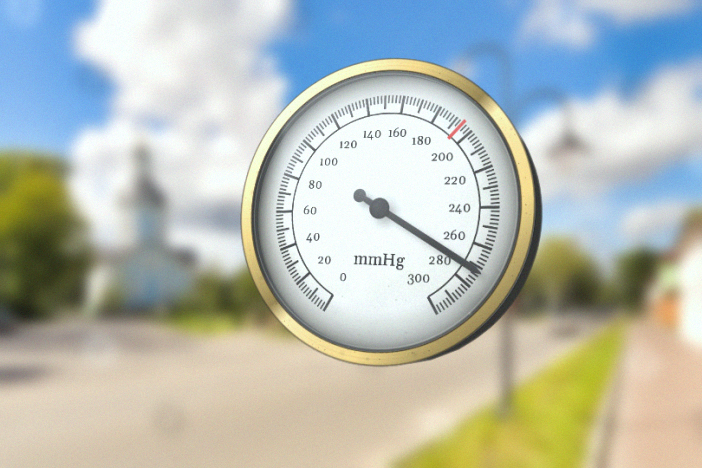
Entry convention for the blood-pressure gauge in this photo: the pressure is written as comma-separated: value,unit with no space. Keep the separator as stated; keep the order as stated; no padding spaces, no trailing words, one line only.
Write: 272,mmHg
